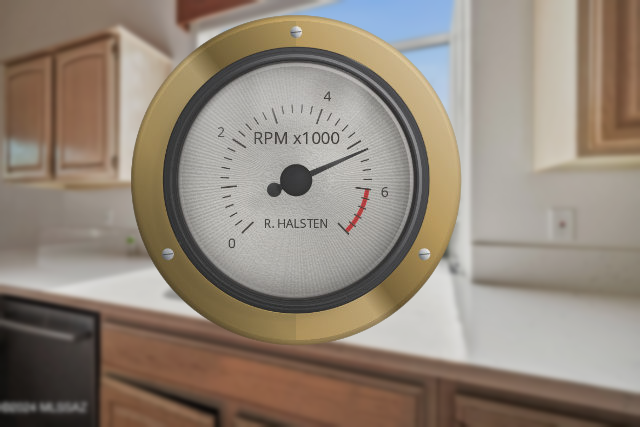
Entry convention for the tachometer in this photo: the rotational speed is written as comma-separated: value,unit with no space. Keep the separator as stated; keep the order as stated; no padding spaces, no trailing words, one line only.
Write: 5200,rpm
